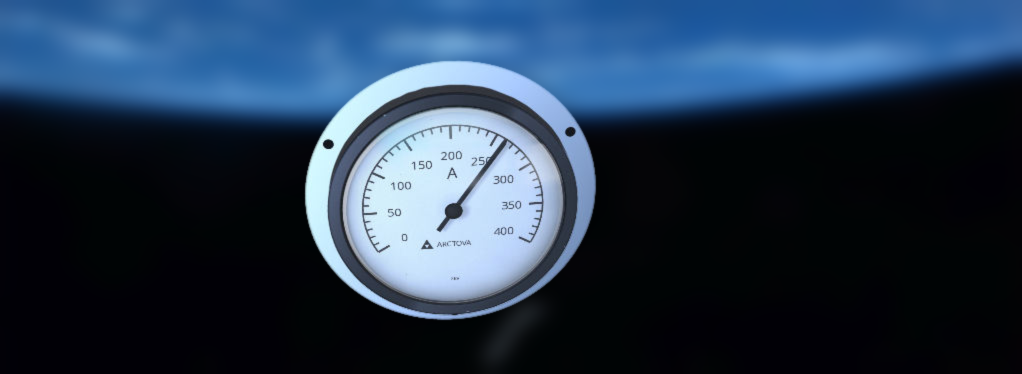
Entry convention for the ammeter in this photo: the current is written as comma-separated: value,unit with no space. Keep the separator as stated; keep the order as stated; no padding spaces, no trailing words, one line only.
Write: 260,A
